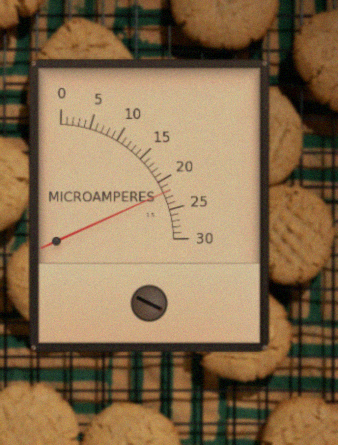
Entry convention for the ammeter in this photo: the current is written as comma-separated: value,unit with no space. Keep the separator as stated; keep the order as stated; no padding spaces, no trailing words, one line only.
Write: 22,µA
